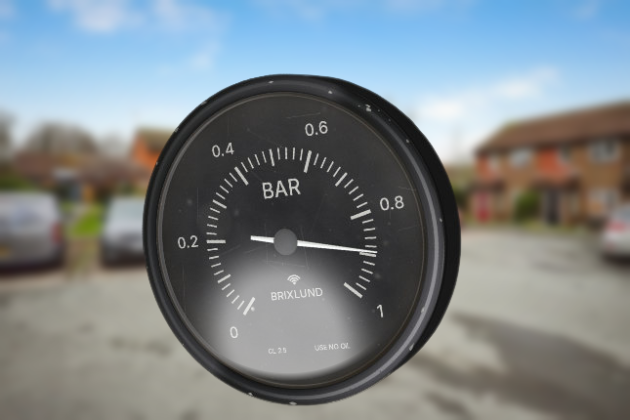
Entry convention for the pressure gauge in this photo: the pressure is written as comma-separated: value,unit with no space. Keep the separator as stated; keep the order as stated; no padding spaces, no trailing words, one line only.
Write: 0.89,bar
